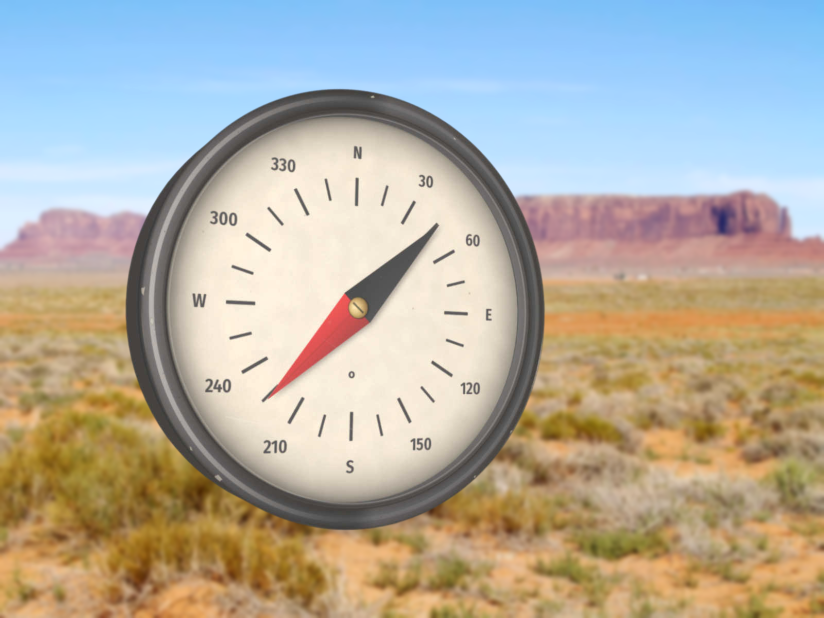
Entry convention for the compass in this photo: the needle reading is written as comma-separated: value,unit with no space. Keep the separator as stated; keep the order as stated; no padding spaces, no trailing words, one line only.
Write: 225,°
